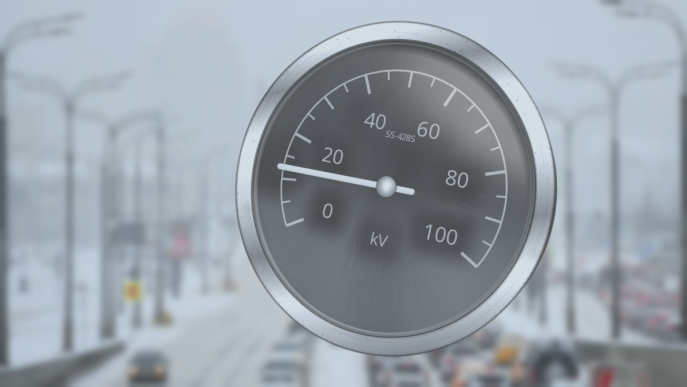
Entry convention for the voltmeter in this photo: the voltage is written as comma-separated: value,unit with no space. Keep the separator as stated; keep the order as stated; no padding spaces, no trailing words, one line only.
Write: 12.5,kV
